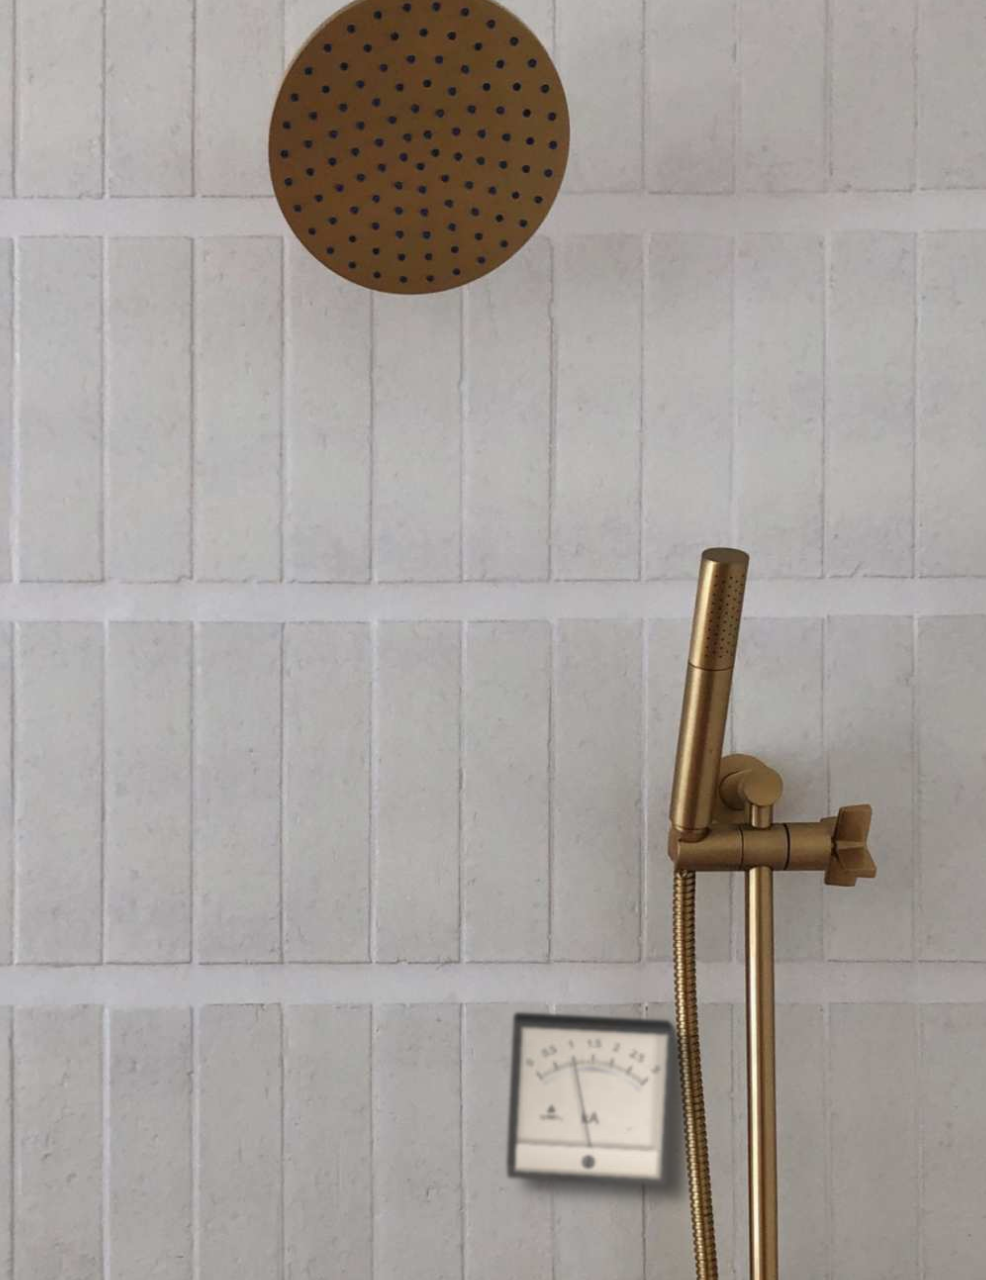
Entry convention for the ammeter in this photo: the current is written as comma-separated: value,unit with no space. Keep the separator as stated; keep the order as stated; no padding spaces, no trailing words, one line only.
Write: 1,kA
